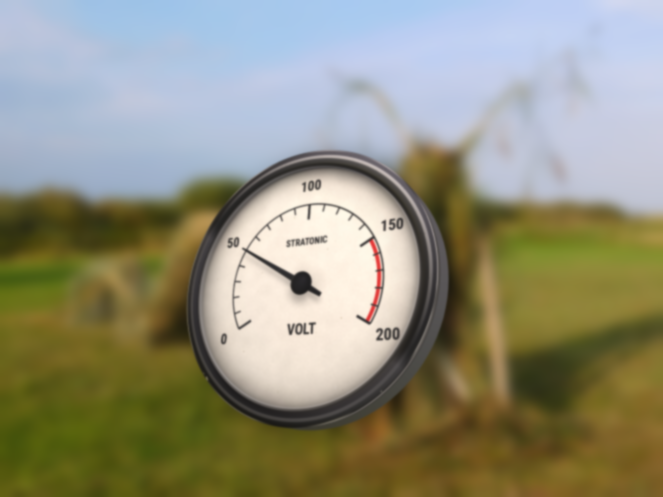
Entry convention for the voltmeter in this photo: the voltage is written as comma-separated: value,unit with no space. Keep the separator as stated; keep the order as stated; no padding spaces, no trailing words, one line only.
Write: 50,V
